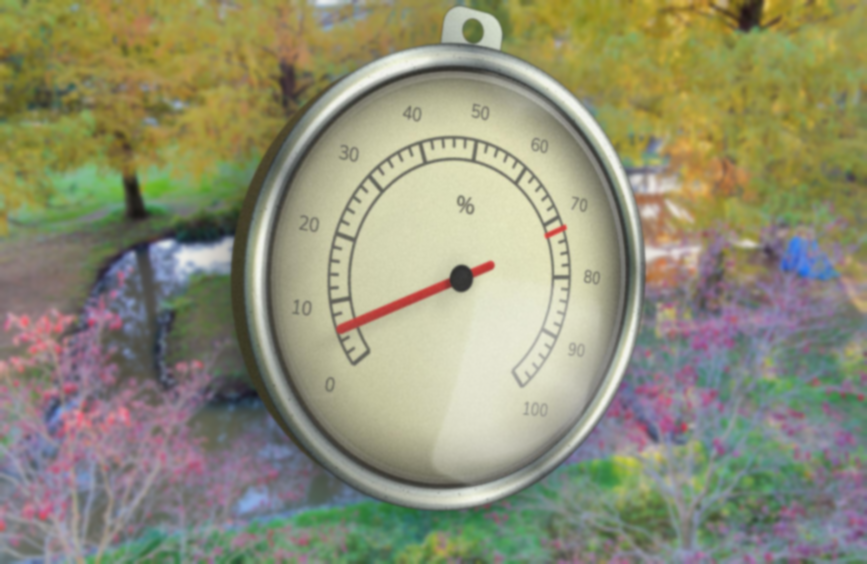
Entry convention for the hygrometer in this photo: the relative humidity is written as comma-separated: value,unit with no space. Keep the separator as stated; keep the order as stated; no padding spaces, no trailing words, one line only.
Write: 6,%
